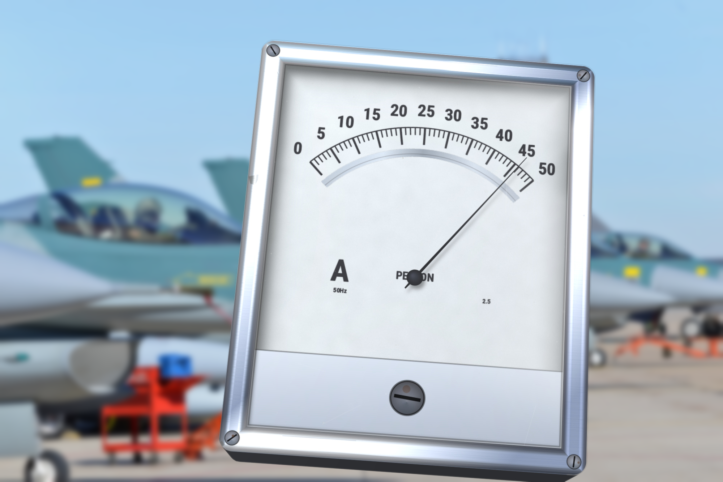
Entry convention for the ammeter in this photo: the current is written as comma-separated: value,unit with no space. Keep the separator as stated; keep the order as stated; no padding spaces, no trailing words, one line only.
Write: 46,A
